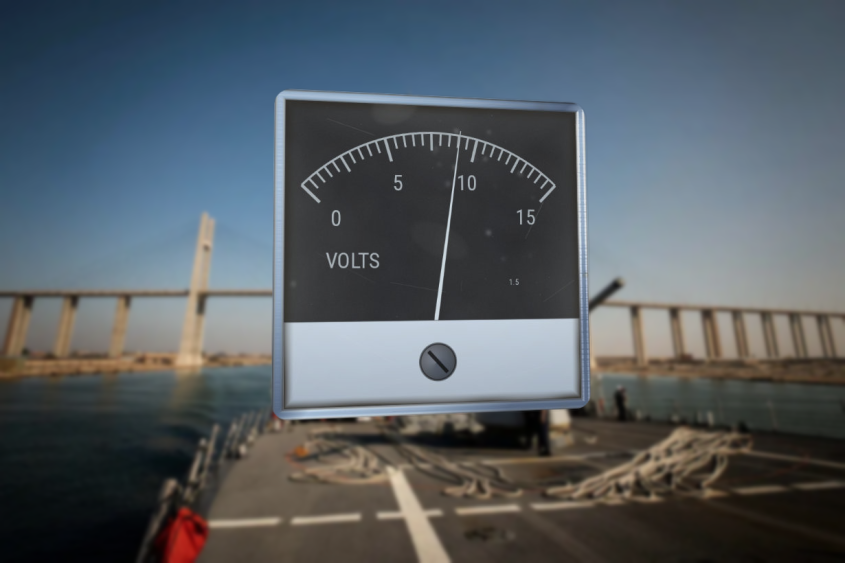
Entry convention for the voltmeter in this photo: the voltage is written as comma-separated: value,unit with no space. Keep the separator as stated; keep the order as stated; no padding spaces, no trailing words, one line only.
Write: 9,V
